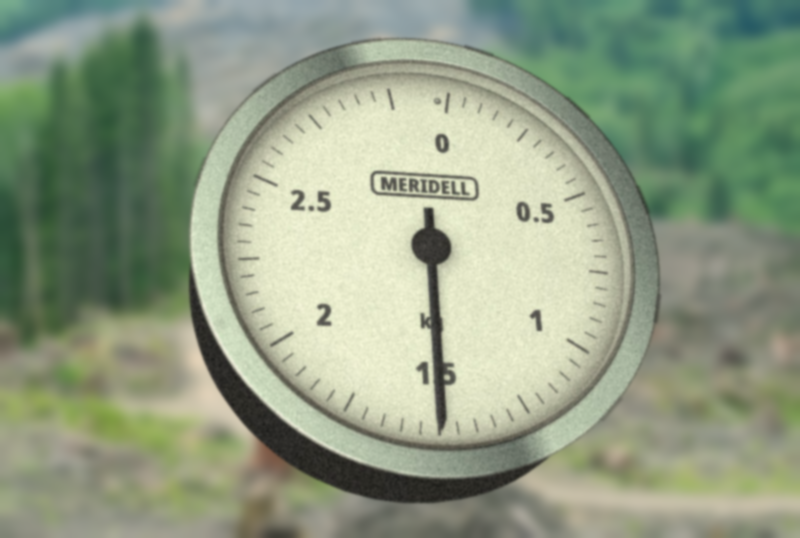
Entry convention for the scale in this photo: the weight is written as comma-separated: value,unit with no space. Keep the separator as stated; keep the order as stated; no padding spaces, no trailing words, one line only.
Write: 1.5,kg
